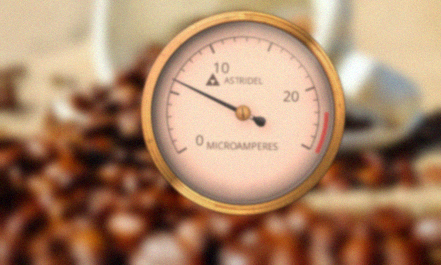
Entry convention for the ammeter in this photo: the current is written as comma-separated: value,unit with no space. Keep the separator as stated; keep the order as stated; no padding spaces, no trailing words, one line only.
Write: 6,µA
